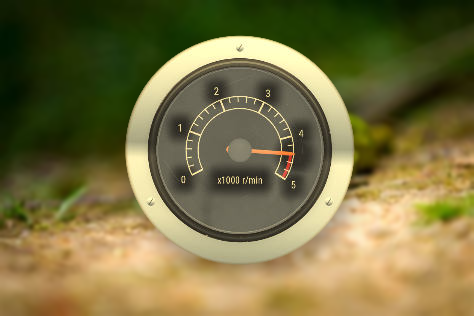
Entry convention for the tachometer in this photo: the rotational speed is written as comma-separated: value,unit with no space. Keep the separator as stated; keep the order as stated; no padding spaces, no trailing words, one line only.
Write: 4400,rpm
